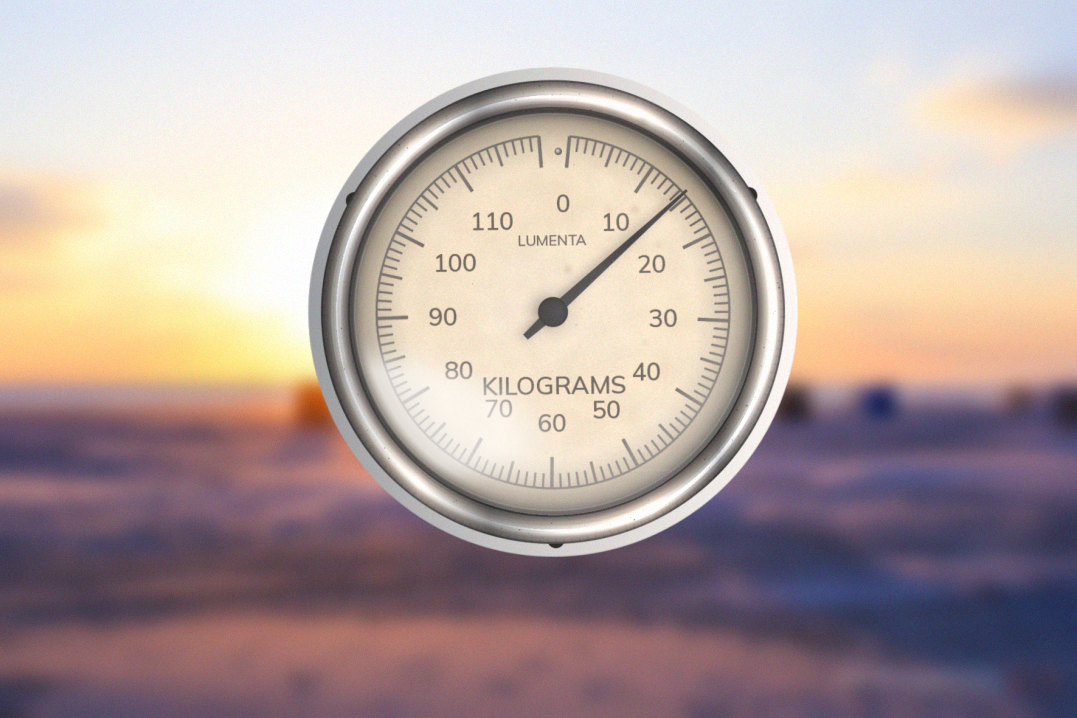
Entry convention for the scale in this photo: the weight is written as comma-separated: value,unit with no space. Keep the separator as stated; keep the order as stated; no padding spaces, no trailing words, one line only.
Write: 14.5,kg
